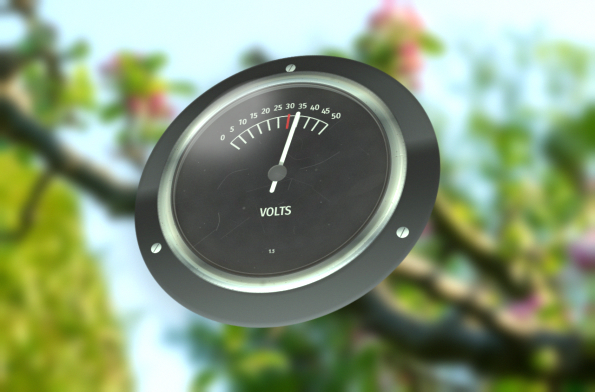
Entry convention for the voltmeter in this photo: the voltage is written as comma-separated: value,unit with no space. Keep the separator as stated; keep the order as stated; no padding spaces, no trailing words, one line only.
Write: 35,V
